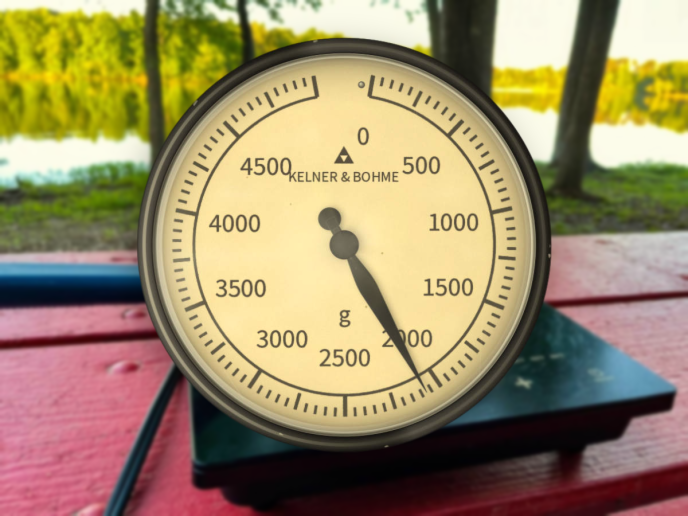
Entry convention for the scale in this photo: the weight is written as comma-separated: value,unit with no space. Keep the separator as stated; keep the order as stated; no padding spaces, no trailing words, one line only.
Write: 2075,g
